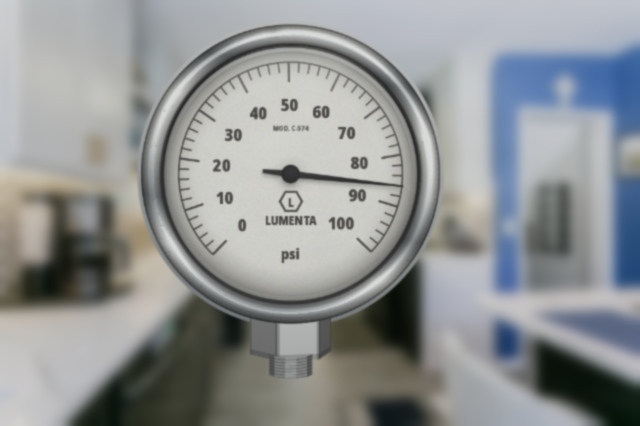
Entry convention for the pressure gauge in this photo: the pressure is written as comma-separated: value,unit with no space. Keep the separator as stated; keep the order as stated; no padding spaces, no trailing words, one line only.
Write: 86,psi
